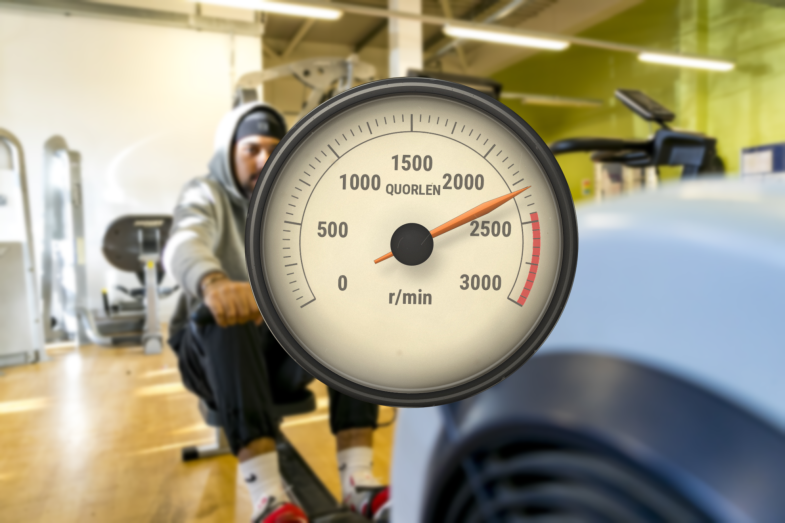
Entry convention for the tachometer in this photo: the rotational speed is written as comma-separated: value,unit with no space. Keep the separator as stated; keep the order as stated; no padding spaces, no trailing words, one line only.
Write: 2300,rpm
